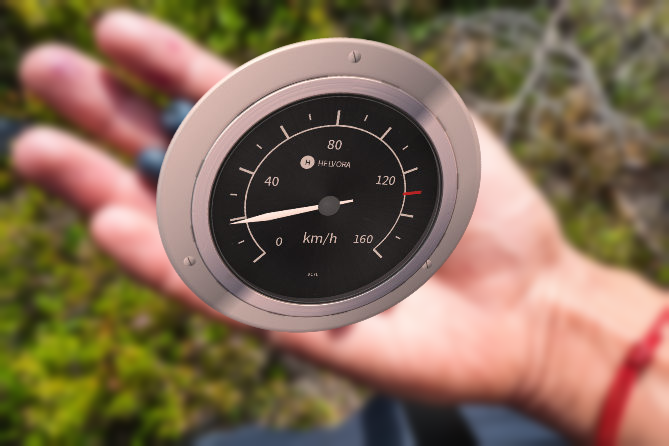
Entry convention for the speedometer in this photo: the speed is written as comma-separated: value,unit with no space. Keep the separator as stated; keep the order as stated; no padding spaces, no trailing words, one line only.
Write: 20,km/h
